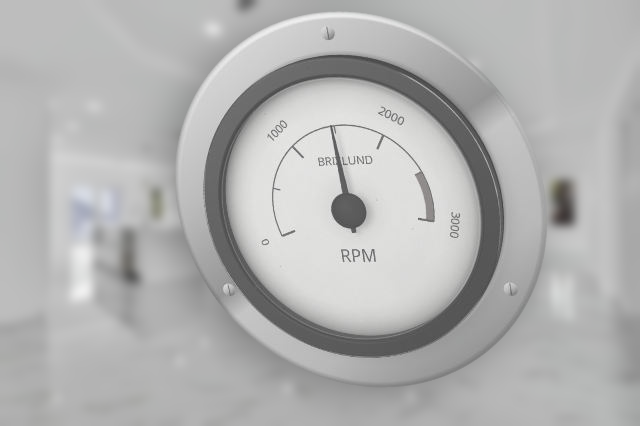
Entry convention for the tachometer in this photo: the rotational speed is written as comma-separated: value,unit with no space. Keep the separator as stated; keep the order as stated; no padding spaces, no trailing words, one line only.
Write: 1500,rpm
